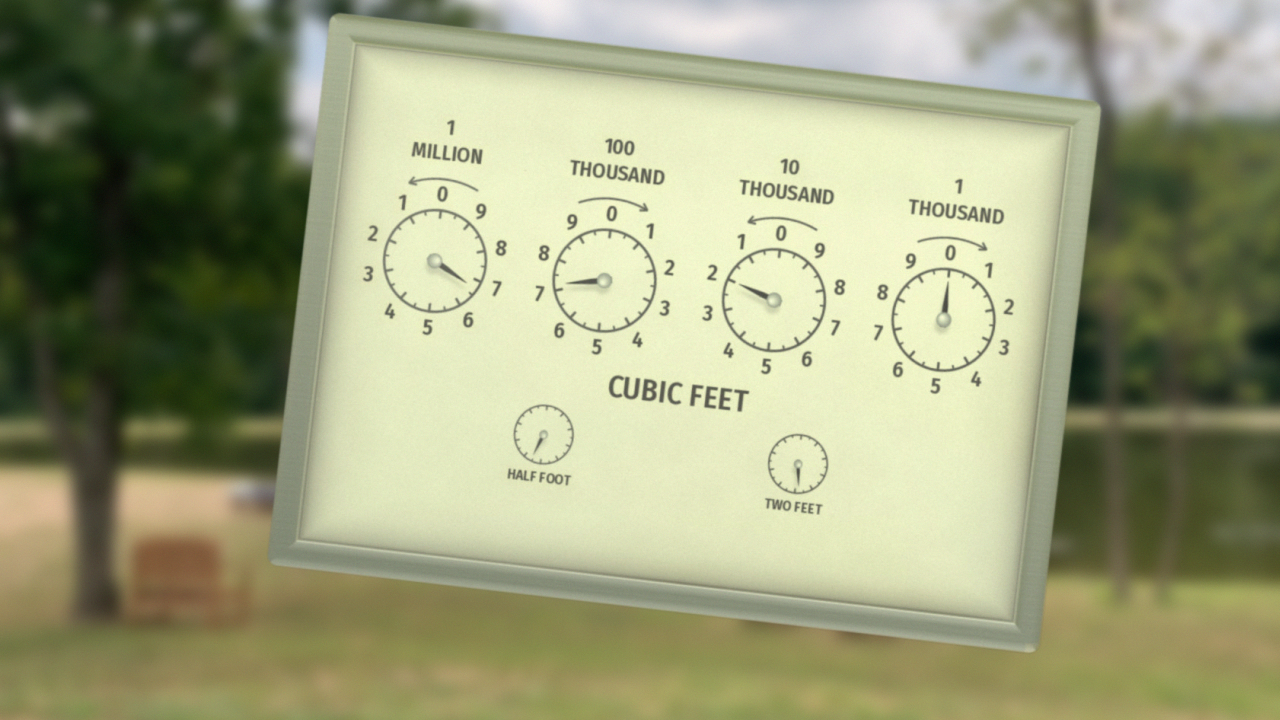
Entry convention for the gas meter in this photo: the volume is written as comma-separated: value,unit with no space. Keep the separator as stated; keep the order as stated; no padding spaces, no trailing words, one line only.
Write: 672000,ft³
